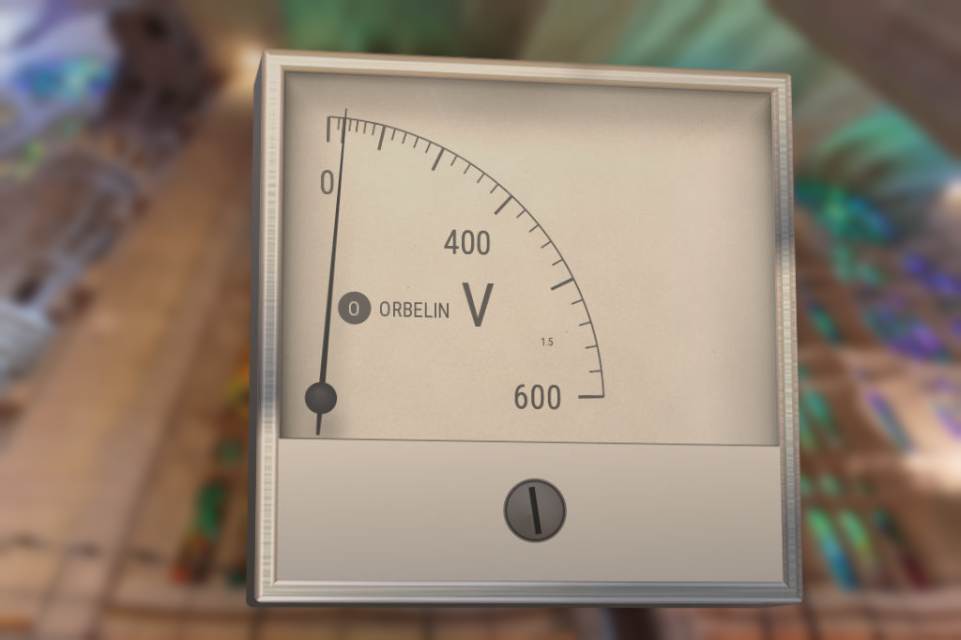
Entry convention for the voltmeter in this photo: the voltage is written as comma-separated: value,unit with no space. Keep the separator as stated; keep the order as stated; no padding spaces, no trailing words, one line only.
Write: 100,V
